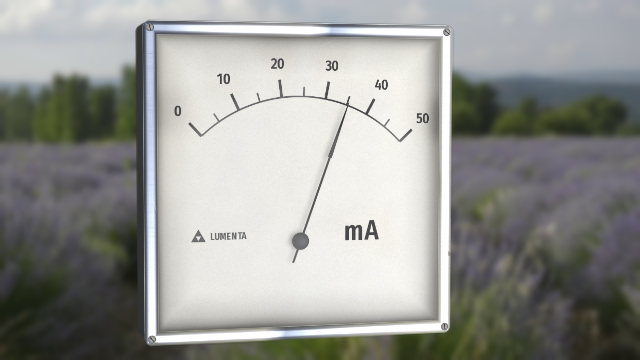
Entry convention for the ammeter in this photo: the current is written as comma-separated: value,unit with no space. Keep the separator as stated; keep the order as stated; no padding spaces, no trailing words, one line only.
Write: 35,mA
